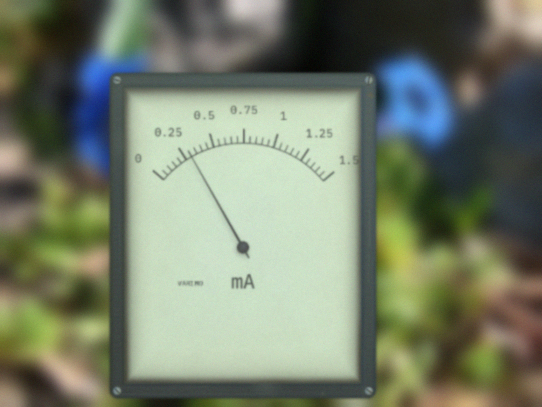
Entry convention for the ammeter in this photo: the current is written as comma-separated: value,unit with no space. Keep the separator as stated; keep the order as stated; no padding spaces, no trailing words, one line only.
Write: 0.3,mA
